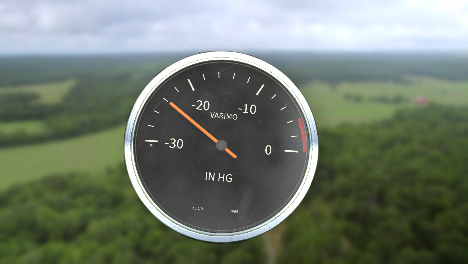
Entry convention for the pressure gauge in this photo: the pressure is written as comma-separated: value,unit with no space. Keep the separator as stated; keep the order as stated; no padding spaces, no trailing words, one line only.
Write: -24,inHg
